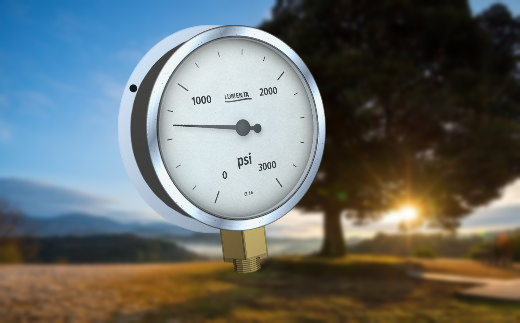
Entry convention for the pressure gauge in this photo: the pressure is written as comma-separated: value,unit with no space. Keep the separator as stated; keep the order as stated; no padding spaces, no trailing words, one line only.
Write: 700,psi
